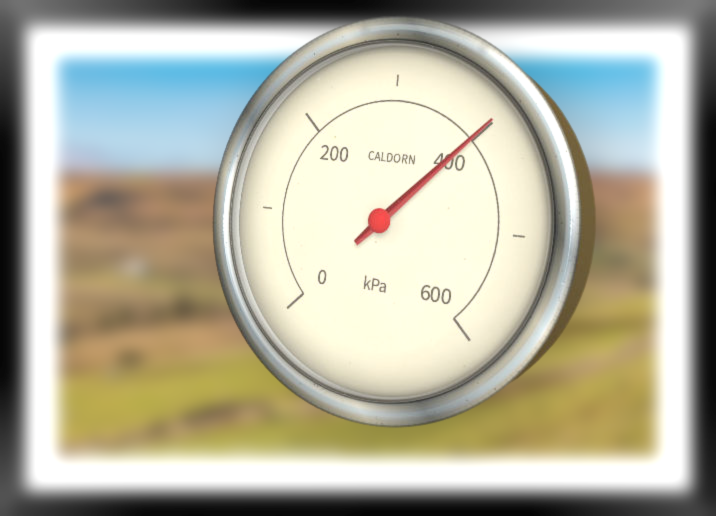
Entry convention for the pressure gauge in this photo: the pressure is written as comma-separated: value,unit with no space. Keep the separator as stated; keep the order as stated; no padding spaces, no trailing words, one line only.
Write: 400,kPa
